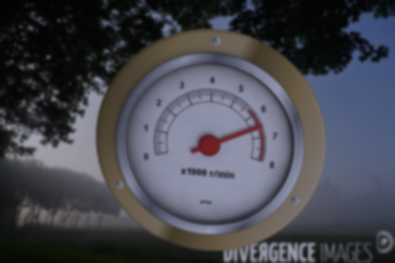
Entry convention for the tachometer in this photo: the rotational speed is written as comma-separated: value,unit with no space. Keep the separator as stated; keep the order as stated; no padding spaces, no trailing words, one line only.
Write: 6500,rpm
